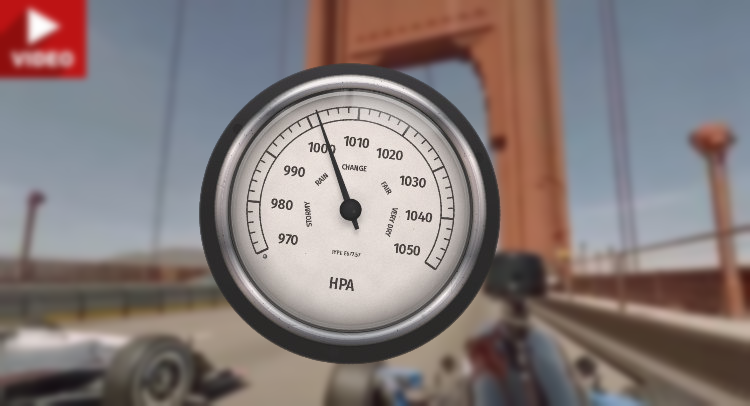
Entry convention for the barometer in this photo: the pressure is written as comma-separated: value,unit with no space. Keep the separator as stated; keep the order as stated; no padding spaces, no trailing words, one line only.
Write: 1002,hPa
